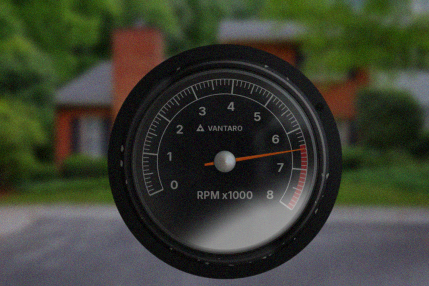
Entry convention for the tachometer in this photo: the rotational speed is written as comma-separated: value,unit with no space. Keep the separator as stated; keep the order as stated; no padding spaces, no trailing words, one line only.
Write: 6500,rpm
